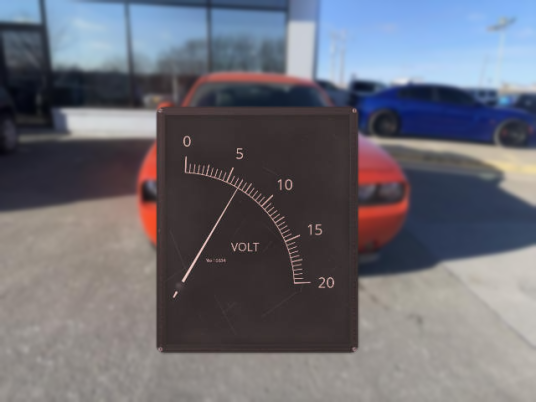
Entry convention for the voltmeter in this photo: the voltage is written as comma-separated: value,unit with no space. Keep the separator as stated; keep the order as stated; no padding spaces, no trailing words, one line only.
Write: 6.5,V
